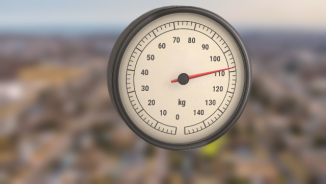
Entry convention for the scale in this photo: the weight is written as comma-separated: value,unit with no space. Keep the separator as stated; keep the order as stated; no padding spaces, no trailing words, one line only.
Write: 108,kg
